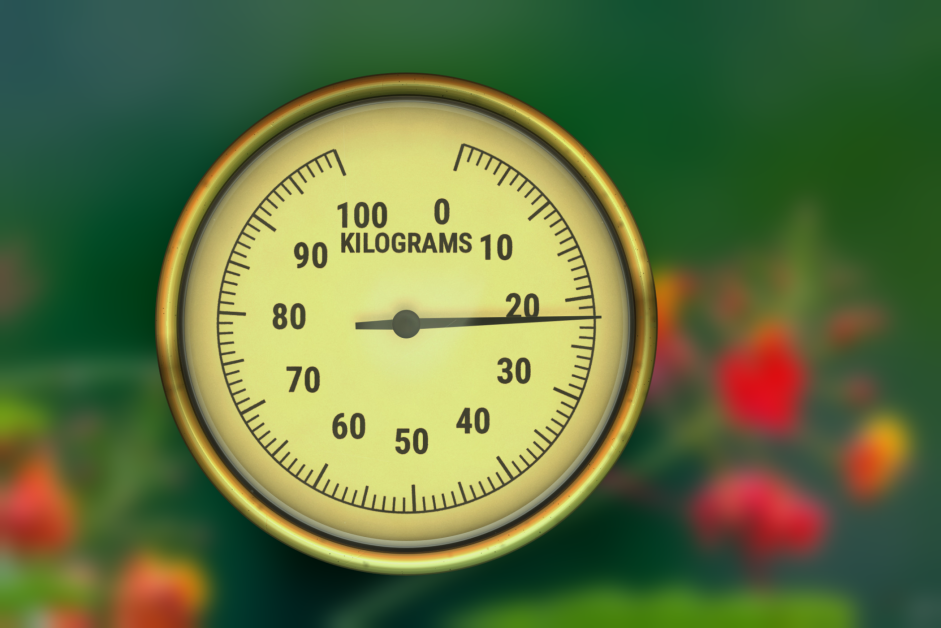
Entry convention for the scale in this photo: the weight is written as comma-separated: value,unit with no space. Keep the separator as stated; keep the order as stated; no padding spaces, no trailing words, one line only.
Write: 22,kg
